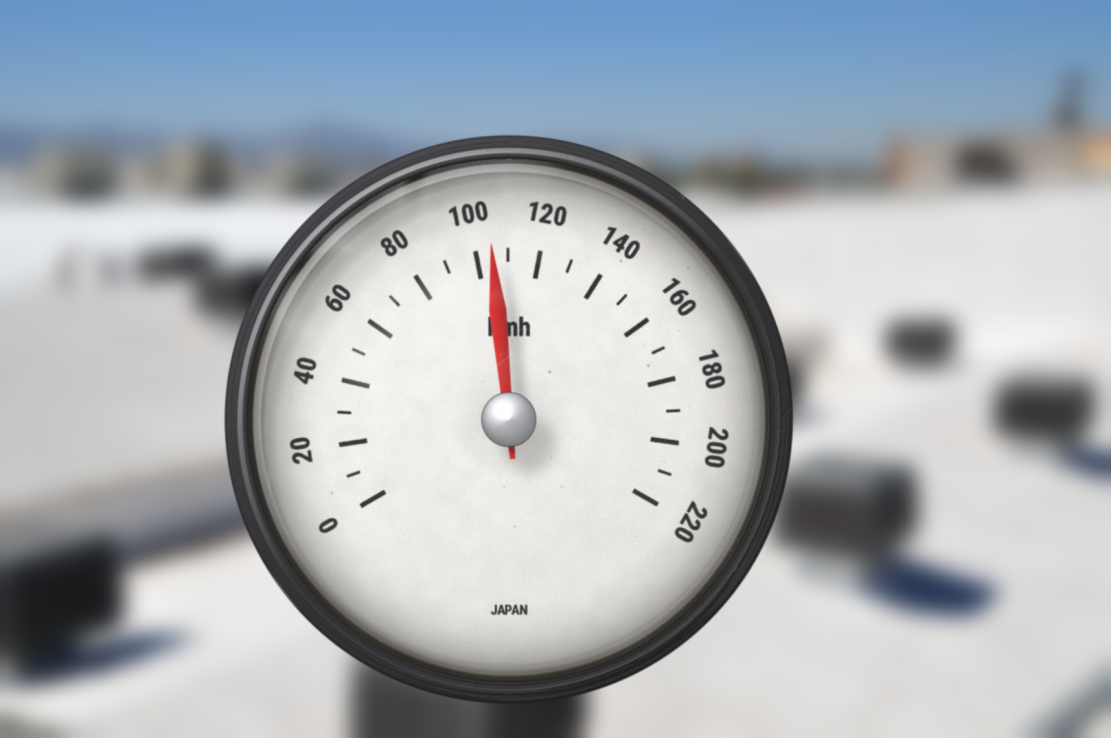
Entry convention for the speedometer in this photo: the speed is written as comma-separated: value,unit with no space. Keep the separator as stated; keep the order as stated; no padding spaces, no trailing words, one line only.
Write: 105,km/h
